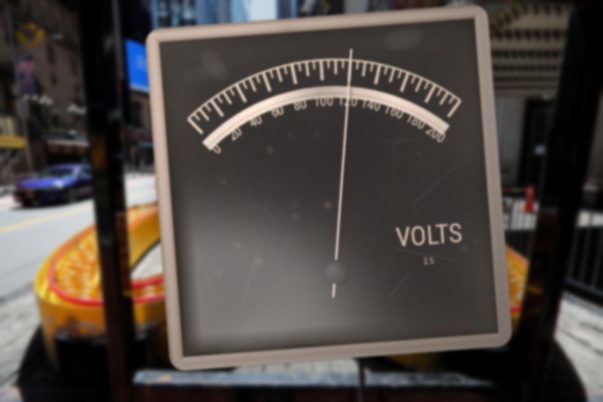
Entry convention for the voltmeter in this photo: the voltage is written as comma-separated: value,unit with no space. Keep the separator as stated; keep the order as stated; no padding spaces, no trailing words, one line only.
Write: 120,V
